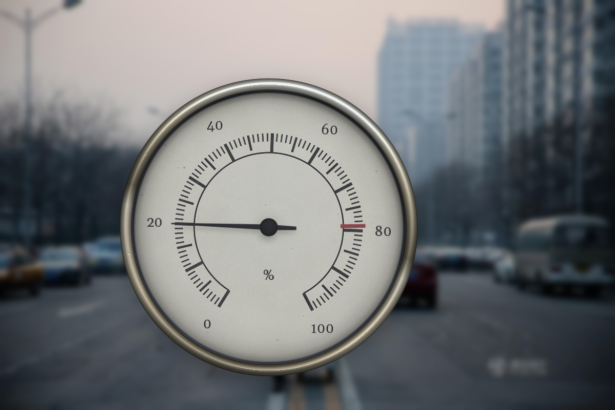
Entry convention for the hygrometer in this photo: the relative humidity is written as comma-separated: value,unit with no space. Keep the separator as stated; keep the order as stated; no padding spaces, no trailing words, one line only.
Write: 20,%
